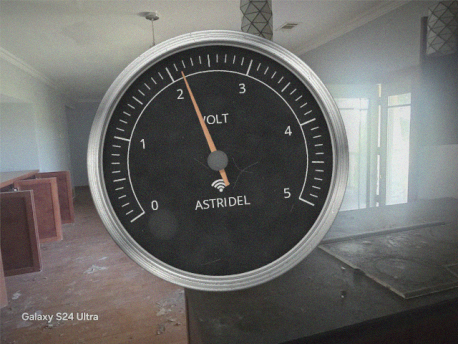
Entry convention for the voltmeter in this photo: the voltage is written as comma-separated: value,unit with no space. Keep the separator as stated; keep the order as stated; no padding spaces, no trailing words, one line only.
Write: 2.15,V
